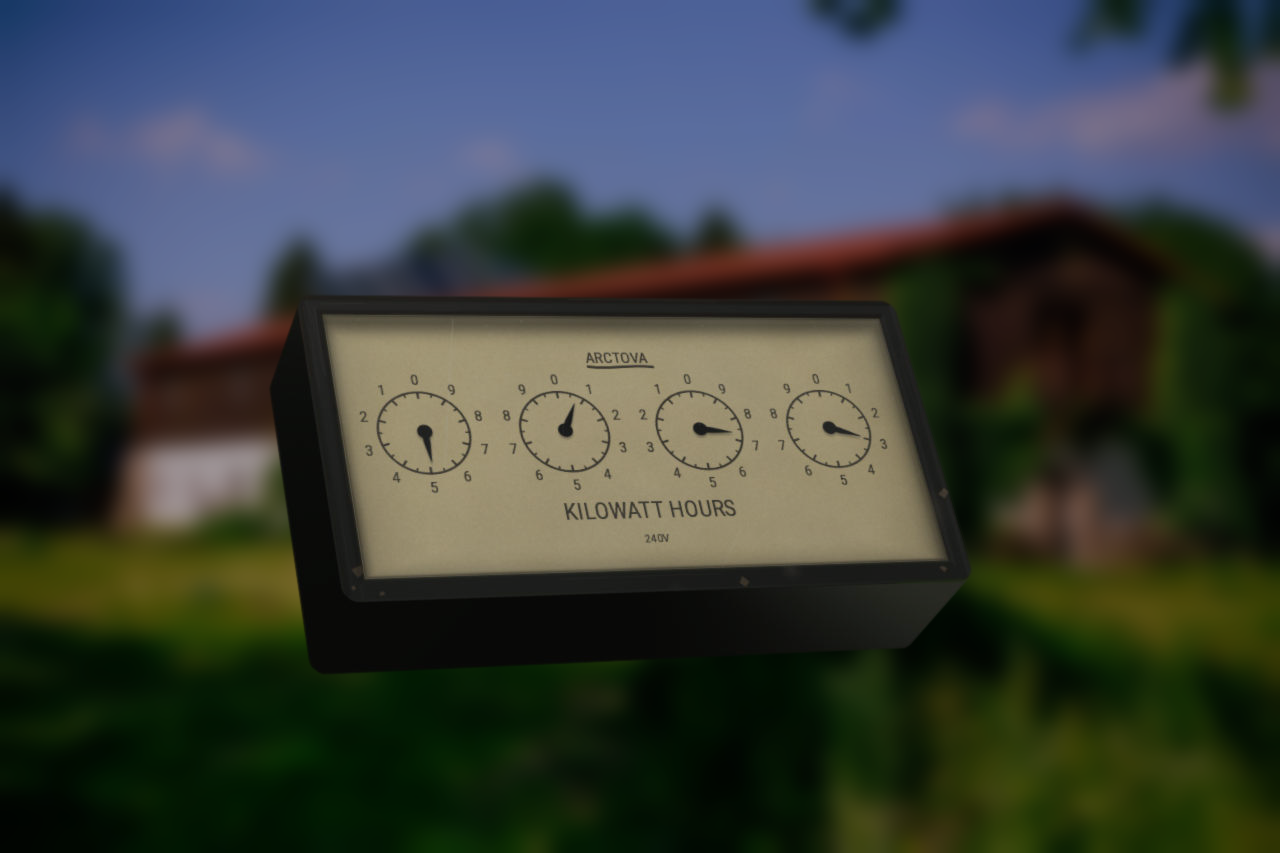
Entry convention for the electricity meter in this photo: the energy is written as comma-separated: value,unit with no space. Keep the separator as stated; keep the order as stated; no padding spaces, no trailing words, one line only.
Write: 5073,kWh
